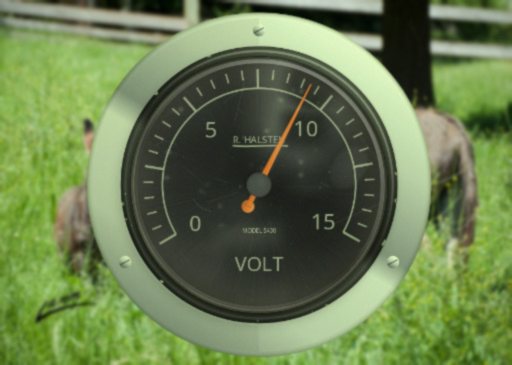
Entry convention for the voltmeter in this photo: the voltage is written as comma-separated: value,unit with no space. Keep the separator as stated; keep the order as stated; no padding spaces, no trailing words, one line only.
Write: 9.25,V
